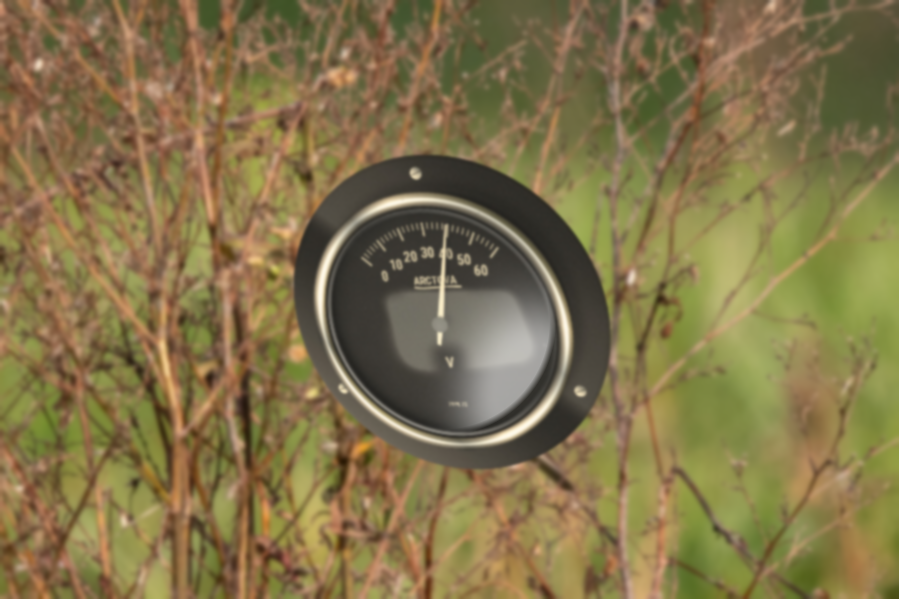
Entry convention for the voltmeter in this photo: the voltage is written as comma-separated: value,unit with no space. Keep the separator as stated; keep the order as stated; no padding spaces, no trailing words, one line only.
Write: 40,V
